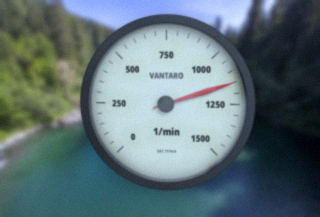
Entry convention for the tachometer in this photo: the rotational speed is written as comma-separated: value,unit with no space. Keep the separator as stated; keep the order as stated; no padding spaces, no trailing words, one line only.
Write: 1150,rpm
